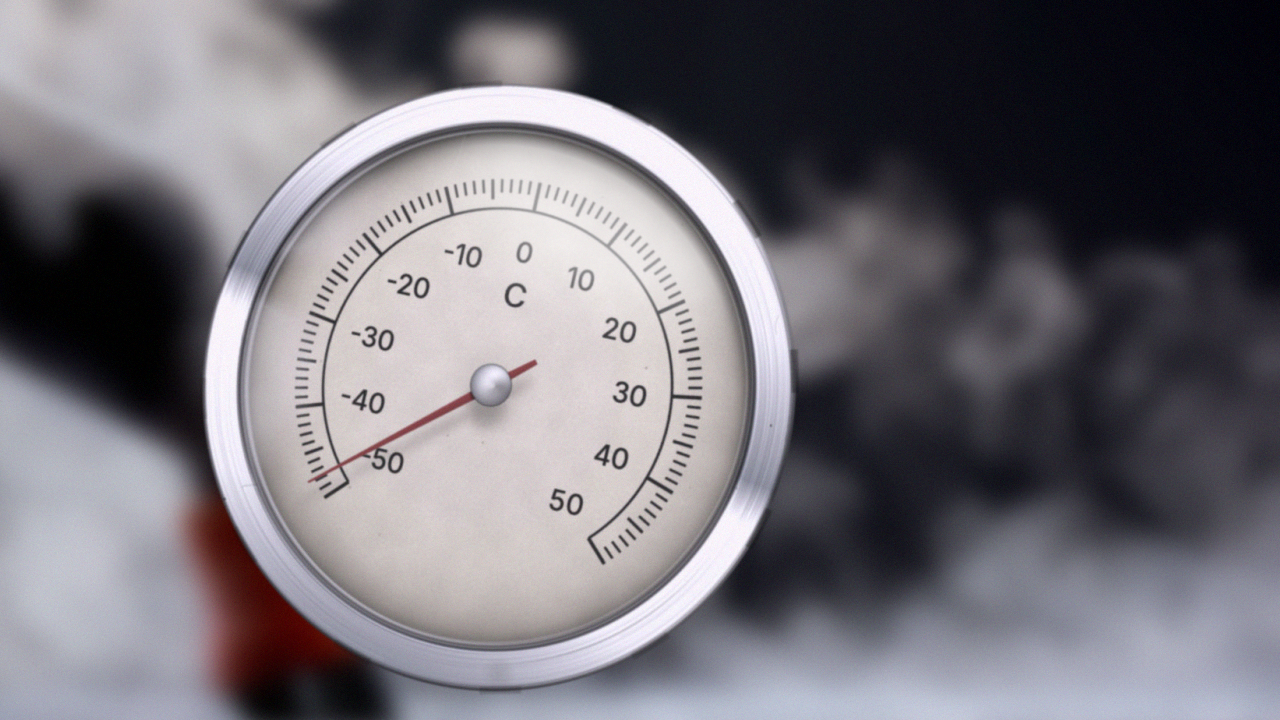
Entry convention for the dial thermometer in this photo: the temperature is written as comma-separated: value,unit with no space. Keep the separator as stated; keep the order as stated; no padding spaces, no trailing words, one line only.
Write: -48,°C
